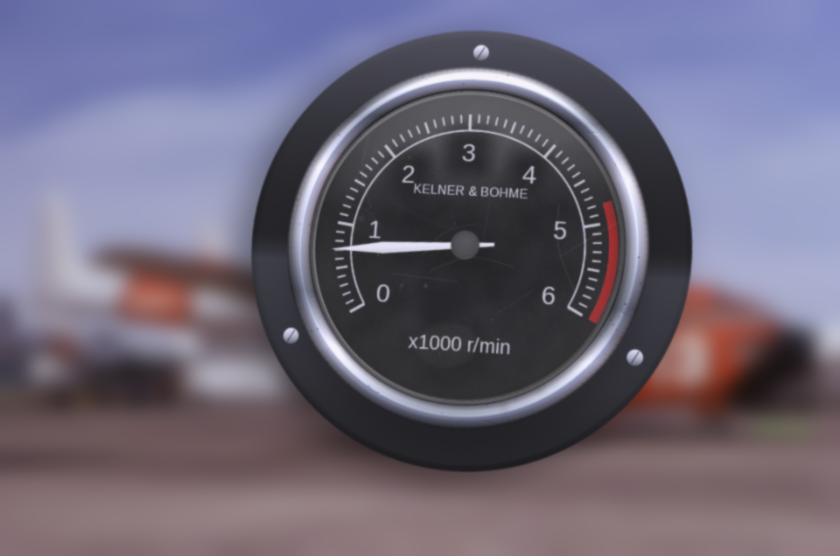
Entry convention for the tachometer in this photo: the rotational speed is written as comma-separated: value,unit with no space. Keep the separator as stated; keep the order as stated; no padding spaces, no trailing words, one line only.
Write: 700,rpm
